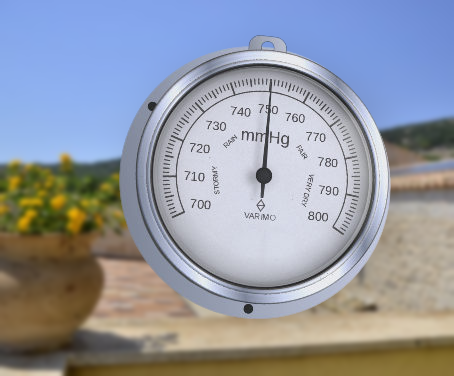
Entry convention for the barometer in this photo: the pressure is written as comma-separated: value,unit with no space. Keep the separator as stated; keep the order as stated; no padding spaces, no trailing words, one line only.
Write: 750,mmHg
